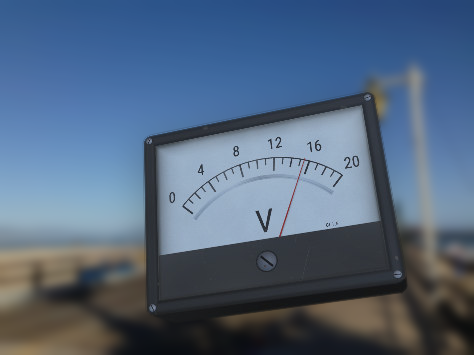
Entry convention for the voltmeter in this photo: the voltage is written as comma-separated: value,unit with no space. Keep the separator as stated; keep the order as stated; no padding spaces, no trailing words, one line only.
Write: 15.5,V
